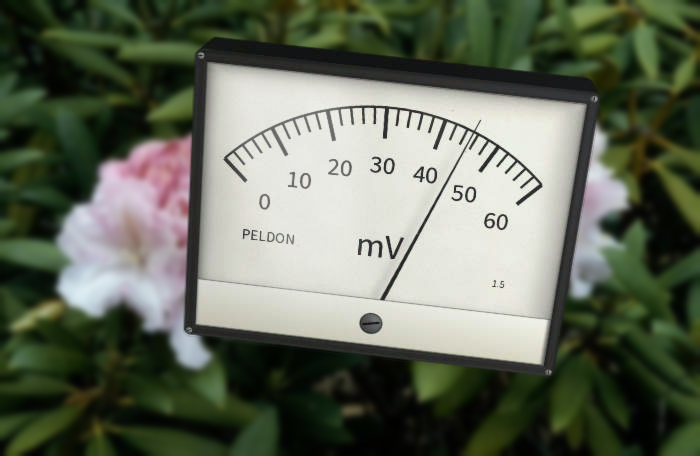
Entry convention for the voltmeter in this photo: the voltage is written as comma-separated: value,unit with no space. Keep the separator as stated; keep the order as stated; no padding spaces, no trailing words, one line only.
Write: 45,mV
